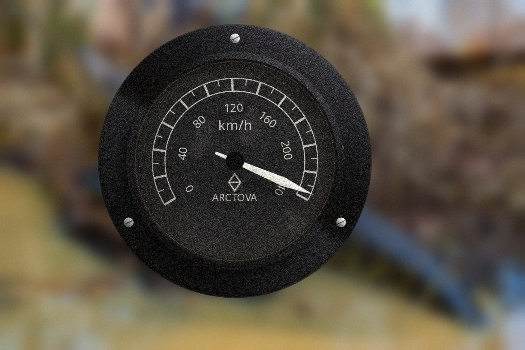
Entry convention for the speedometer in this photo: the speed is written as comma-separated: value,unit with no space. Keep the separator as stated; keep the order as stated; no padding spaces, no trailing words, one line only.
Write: 235,km/h
